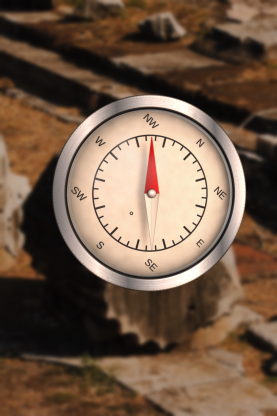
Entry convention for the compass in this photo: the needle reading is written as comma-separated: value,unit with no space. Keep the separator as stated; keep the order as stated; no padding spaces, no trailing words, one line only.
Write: 315,°
